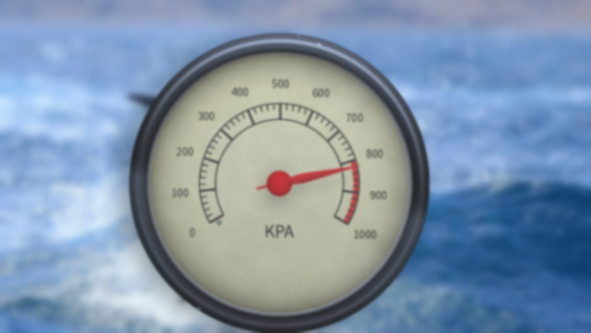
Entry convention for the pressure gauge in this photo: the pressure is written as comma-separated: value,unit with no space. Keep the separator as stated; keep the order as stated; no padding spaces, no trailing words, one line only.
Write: 820,kPa
